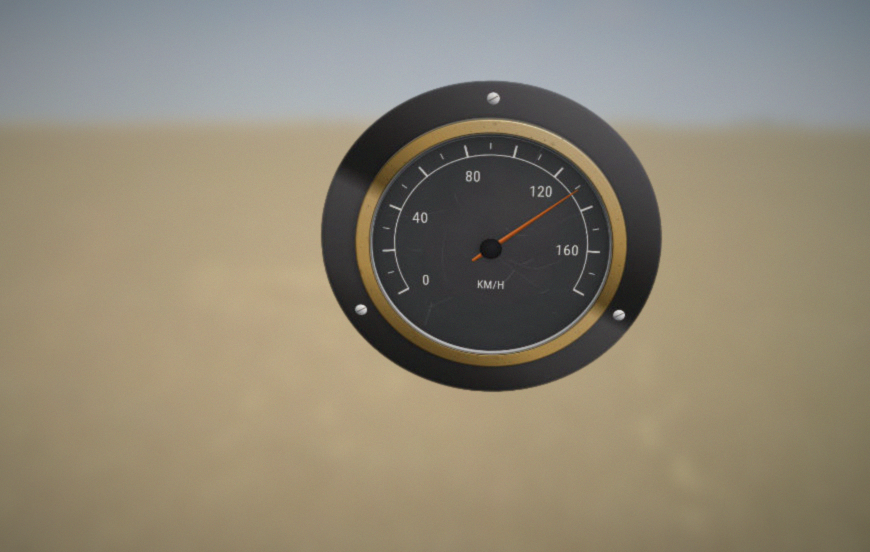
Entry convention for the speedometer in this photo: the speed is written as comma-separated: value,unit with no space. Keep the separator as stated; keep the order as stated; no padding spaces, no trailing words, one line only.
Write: 130,km/h
